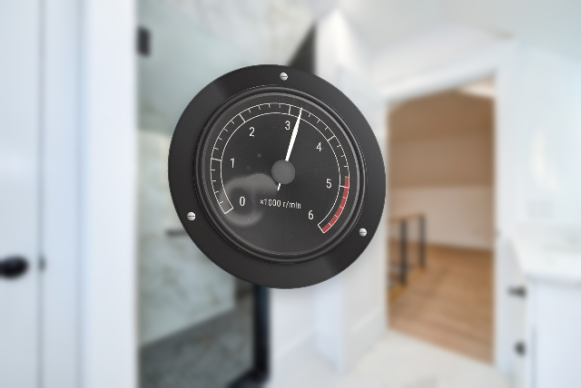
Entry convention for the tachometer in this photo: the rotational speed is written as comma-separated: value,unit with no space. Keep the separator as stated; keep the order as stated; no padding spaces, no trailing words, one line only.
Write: 3200,rpm
